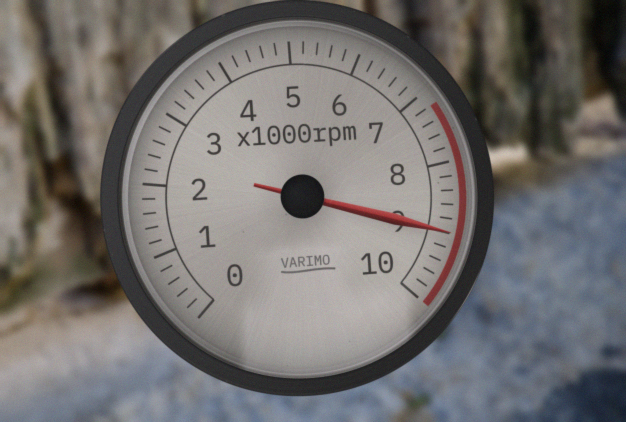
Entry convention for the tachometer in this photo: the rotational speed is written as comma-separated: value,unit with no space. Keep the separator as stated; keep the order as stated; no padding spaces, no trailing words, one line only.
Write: 9000,rpm
